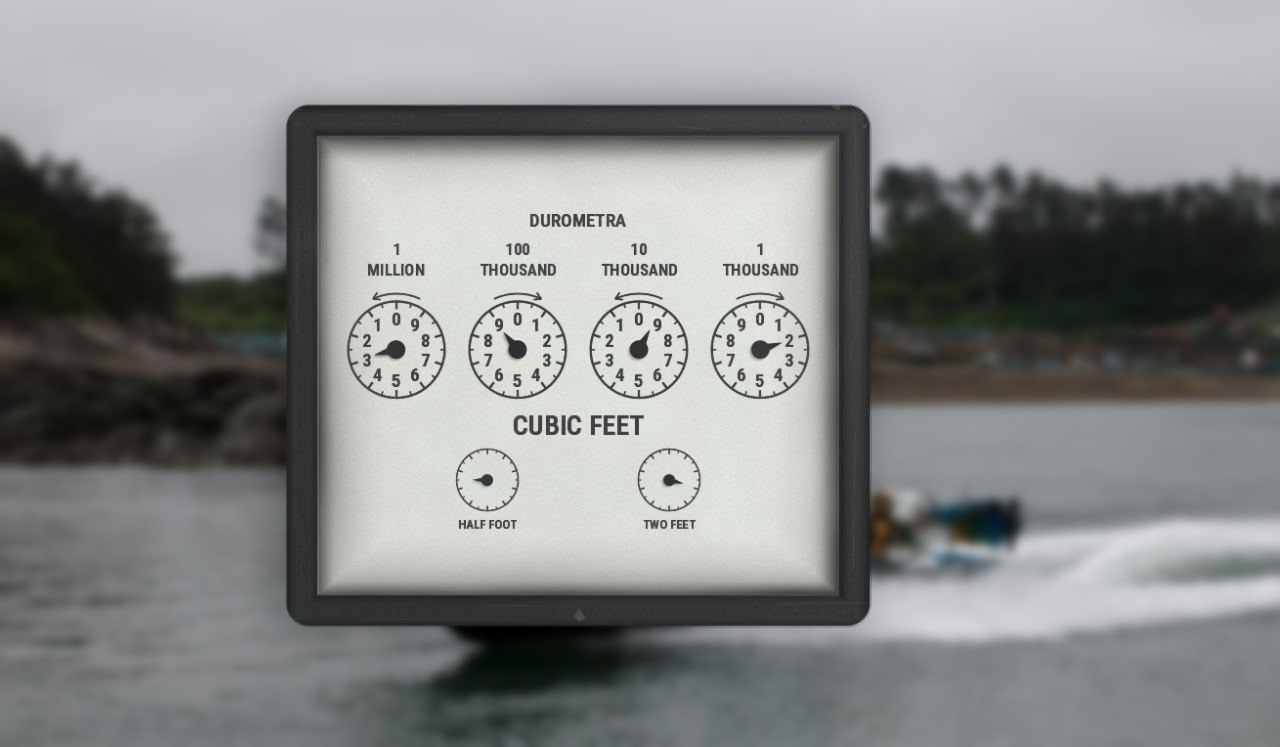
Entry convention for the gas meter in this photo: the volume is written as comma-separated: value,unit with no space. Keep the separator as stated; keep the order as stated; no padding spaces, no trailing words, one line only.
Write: 289200,ft³
